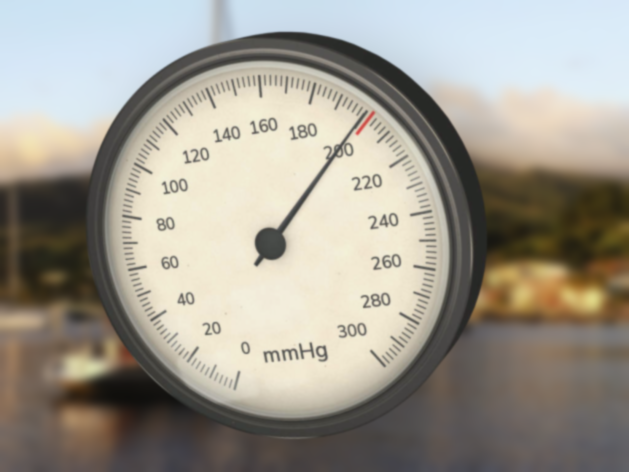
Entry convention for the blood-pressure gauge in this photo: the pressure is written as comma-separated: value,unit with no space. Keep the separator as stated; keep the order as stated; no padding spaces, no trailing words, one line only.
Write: 200,mmHg
